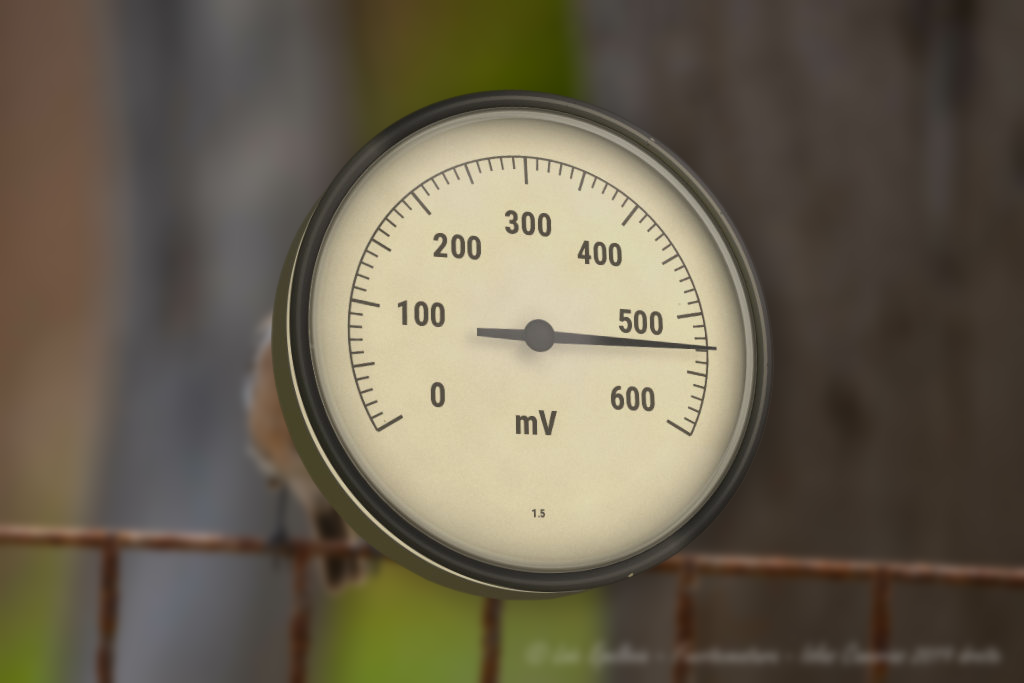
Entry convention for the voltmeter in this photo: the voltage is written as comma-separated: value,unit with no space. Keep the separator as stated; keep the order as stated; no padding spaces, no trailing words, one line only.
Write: 530,mV
